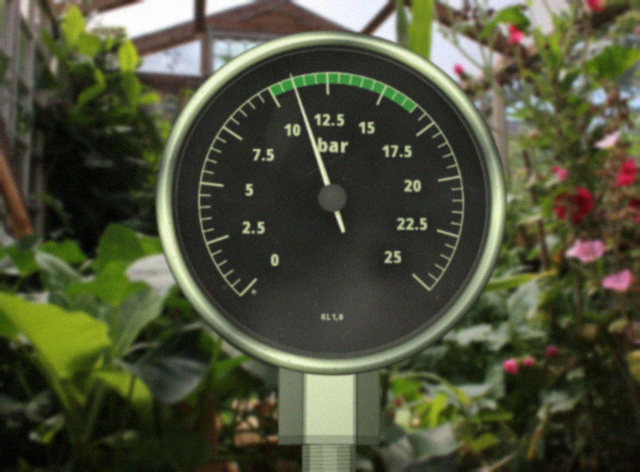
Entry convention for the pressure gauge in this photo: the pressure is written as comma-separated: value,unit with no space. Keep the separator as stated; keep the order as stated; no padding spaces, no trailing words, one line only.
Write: 11,bar
